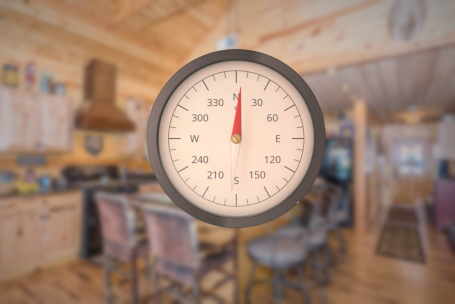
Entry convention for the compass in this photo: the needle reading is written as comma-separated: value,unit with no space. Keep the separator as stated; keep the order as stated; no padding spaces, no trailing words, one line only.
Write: 5,°
